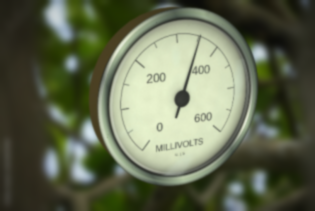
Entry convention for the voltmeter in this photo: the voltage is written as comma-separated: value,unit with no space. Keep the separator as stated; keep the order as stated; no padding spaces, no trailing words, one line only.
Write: 350,mV
